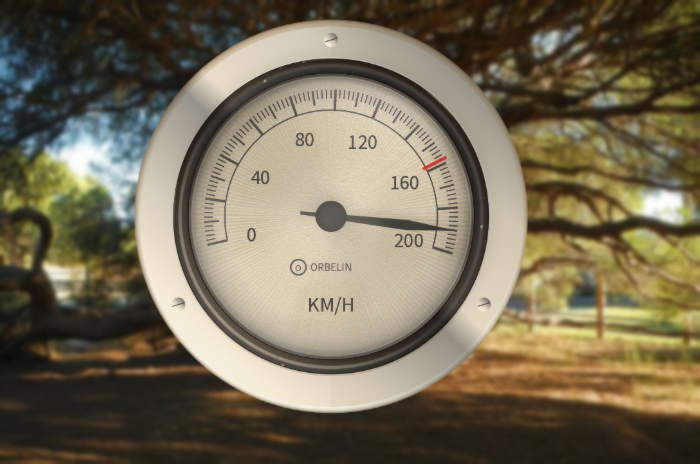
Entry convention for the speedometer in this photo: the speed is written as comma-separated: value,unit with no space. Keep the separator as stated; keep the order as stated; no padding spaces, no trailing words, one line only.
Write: 190,km/h
